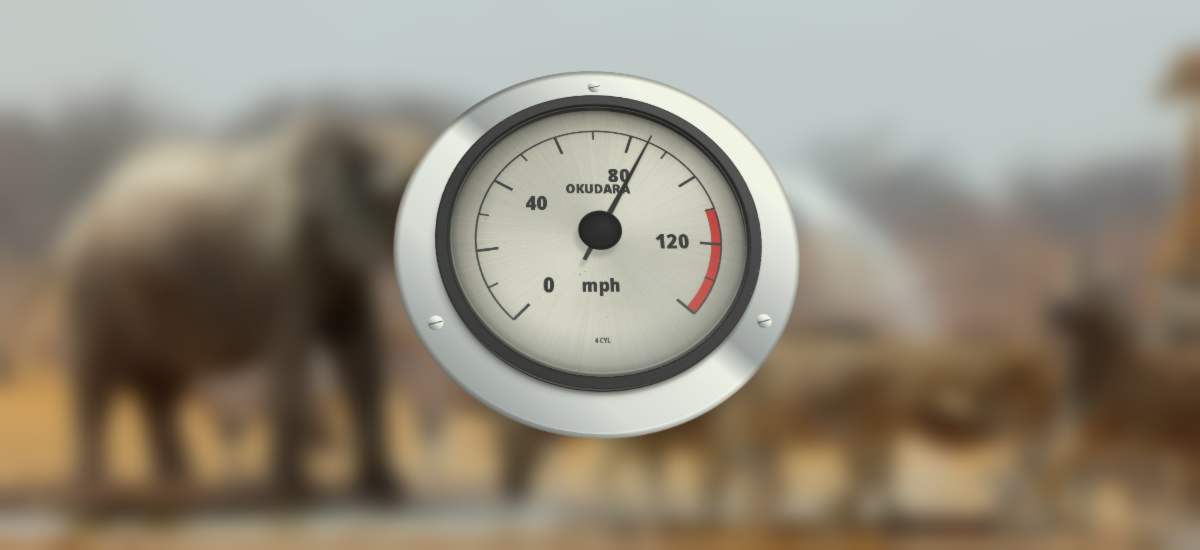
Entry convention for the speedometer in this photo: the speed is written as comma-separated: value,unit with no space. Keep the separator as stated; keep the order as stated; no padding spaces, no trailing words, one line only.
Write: 85,mph
